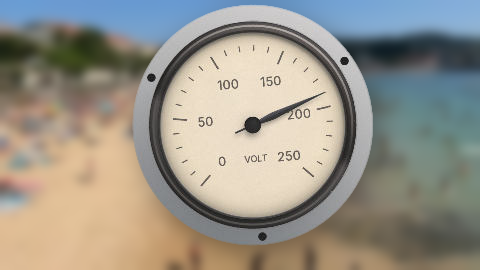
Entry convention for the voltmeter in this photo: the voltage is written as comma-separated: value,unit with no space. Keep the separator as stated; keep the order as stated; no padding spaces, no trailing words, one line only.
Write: 190,V
